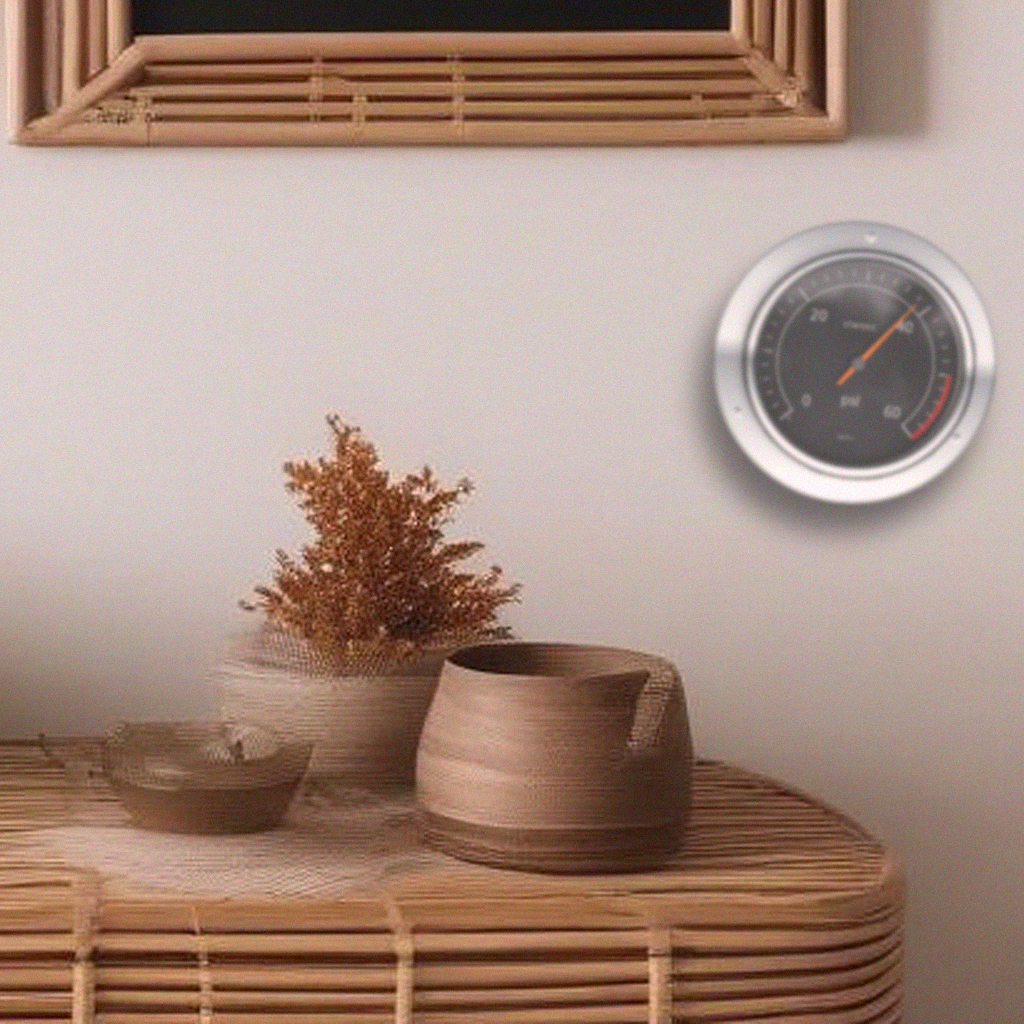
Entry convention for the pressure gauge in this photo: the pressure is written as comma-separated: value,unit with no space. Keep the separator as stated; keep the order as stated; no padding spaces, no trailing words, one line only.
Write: 38,psi
